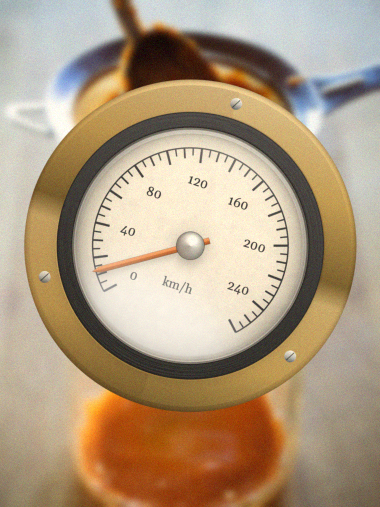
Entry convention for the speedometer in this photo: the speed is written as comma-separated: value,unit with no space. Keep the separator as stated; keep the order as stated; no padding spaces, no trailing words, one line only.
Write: 12.5,km/h
